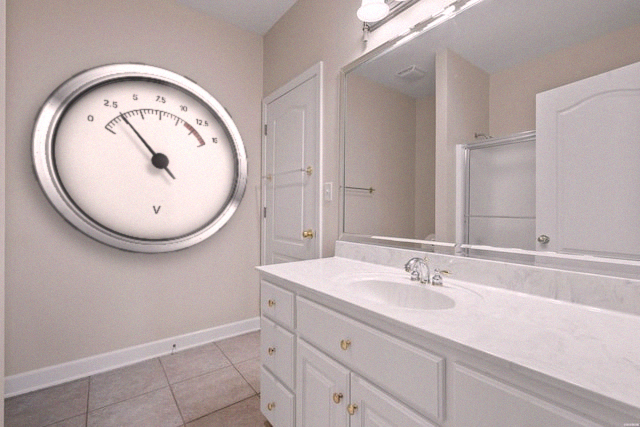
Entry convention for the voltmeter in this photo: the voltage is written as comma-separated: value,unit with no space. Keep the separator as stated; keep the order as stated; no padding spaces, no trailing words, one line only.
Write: 2.5,V
